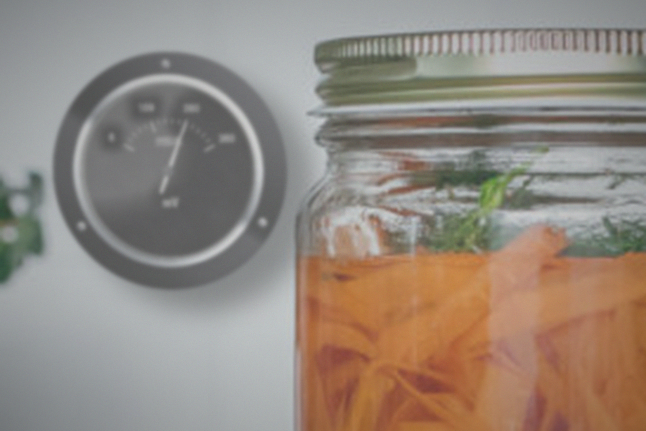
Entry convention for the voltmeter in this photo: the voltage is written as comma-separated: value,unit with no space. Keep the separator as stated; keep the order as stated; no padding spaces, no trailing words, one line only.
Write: 200,mV
